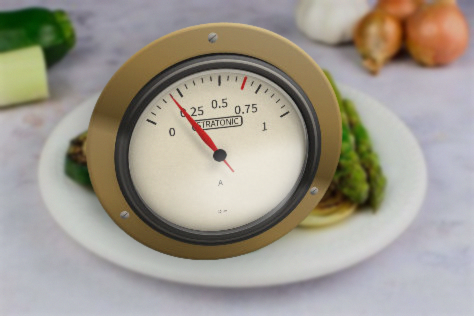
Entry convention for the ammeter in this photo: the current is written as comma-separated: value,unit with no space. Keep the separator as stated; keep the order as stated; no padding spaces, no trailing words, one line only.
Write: 0.2,A
